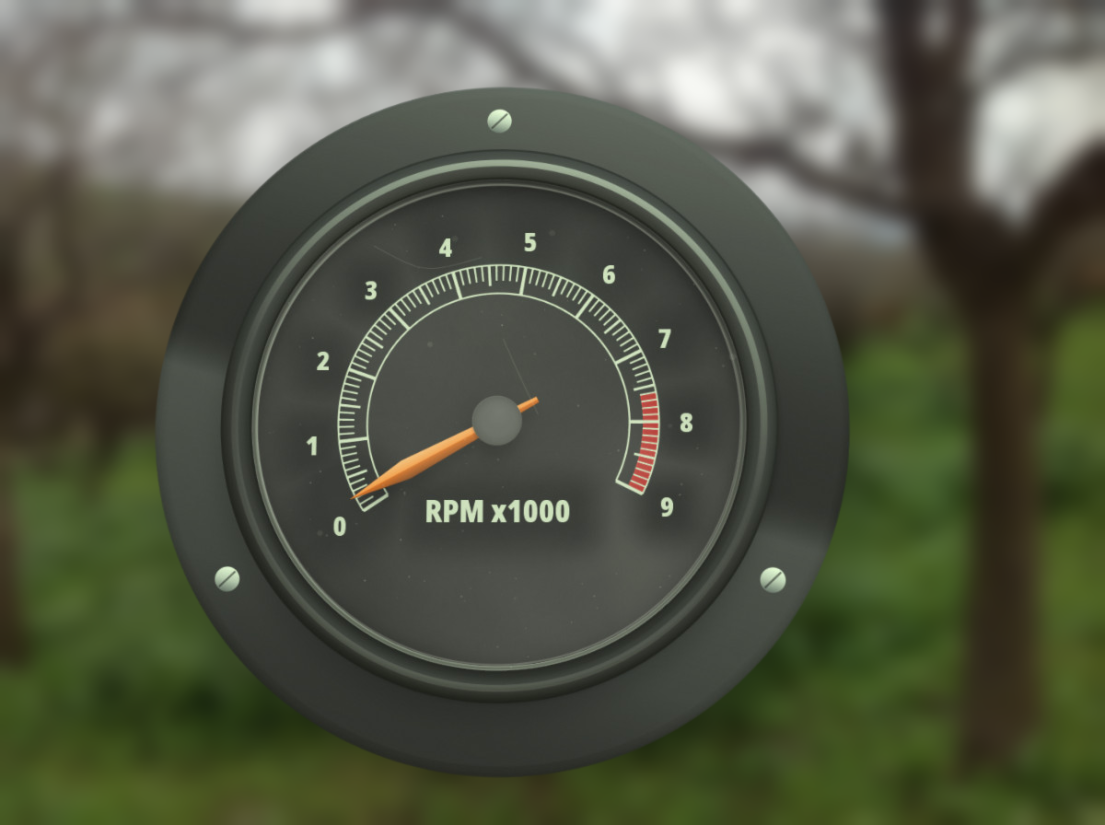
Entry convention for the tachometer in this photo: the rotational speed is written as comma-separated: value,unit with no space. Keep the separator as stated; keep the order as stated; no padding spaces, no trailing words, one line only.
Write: 200,rpm
